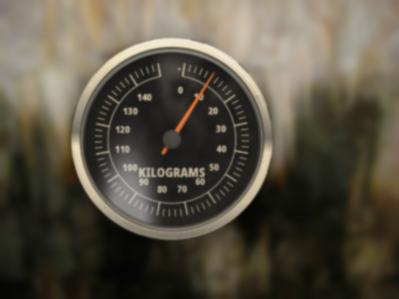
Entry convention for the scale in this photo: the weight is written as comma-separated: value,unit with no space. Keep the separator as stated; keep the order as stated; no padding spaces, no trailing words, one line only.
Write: 10,kg
